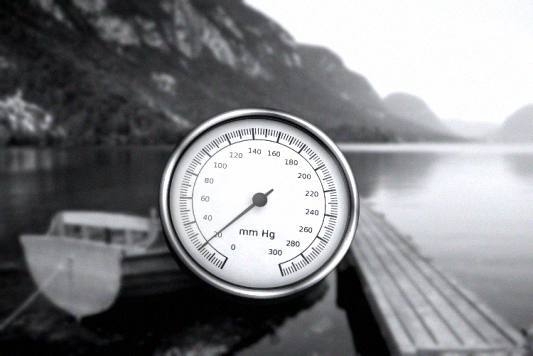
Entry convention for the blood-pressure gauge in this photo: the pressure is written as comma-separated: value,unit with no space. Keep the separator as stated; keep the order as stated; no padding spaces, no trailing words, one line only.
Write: 20,mmHg
